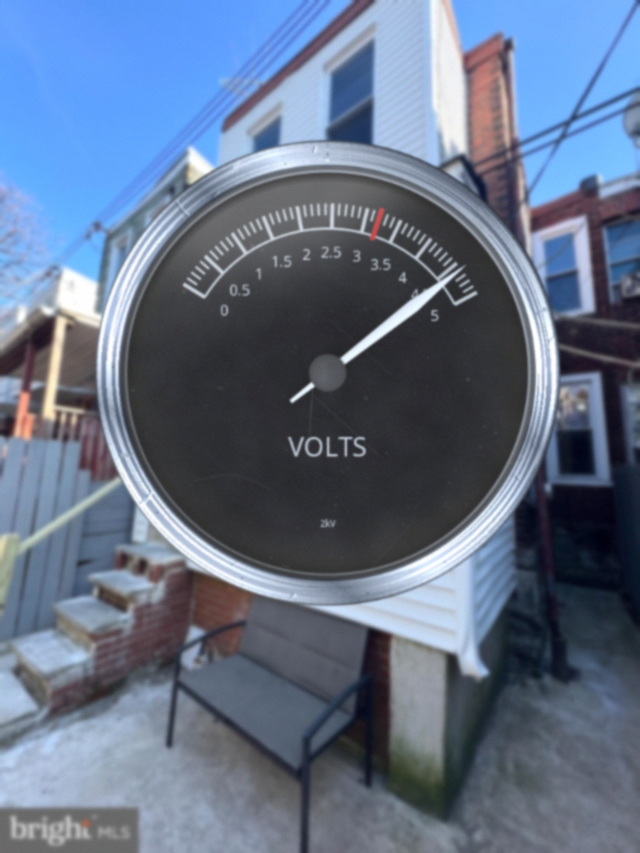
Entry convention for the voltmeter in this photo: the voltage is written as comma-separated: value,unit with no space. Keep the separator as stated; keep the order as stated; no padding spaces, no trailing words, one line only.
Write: 4.6,V
